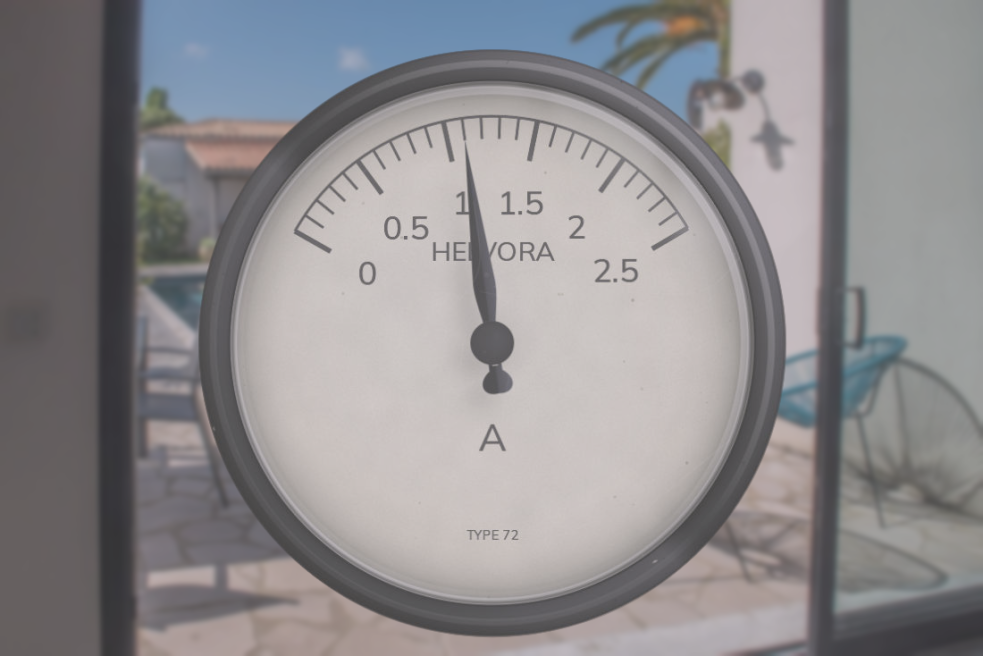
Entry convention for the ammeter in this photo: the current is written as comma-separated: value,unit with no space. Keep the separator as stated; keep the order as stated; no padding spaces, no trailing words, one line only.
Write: 1.1,A
